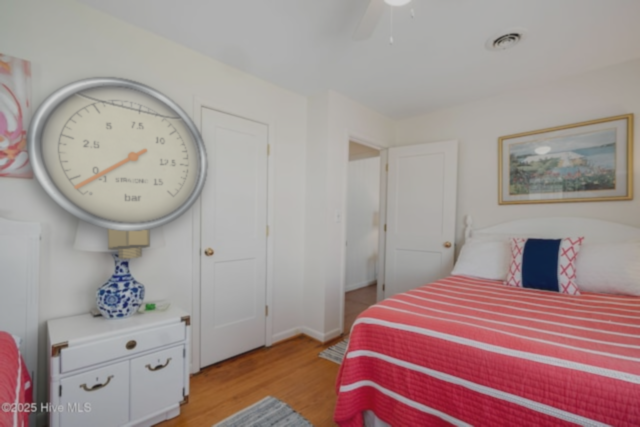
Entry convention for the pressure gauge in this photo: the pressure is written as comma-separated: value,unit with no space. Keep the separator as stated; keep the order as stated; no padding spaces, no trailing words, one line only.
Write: -0.5,bar
